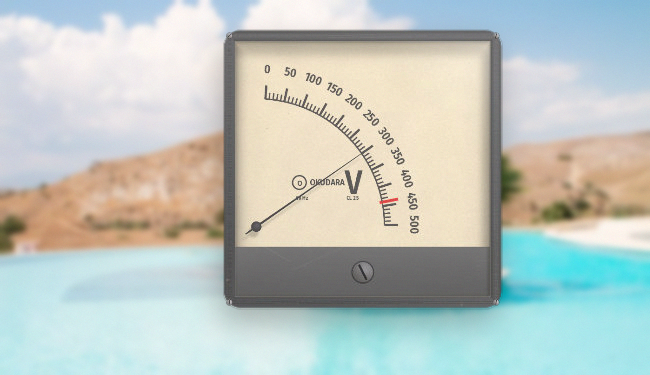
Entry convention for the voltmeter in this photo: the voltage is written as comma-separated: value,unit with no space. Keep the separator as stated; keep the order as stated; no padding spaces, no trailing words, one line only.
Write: 300,V
